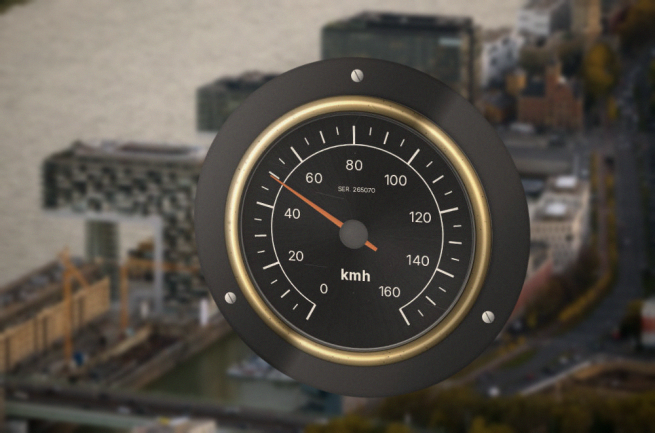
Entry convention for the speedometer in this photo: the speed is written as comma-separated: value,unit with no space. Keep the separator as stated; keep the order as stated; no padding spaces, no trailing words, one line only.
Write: 50,km/h
